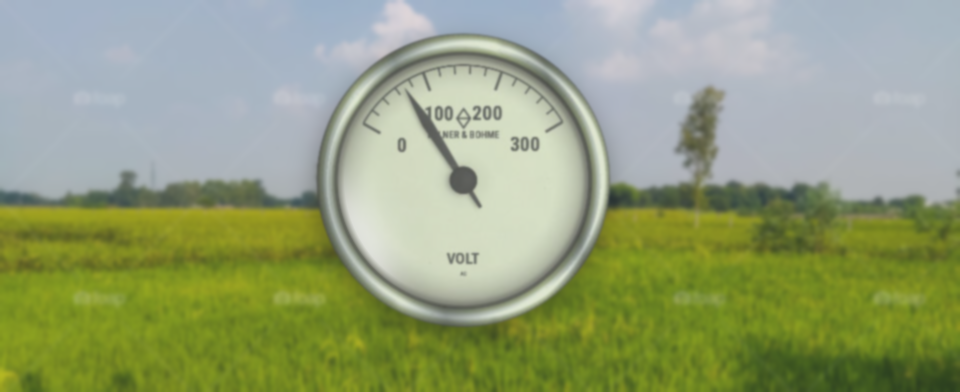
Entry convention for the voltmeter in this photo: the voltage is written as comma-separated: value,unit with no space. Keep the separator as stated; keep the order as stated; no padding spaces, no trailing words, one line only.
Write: 70,V
